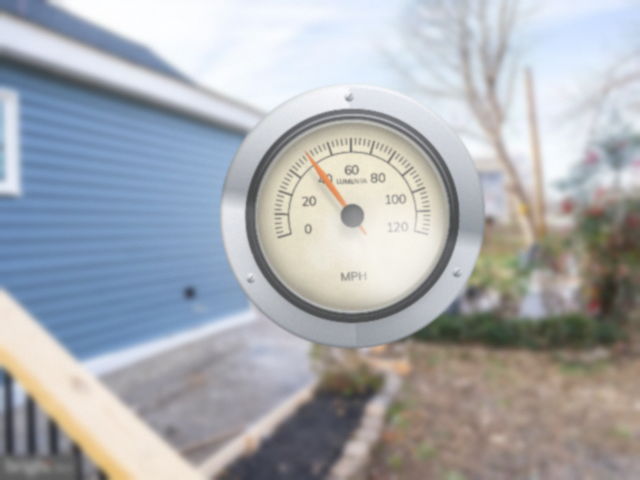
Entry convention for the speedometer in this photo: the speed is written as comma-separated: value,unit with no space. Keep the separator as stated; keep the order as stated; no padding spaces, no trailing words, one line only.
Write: 40,mph
